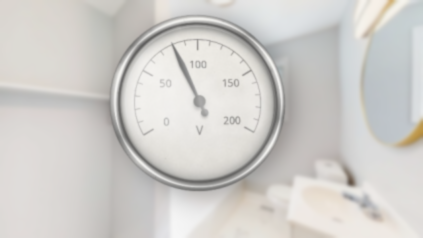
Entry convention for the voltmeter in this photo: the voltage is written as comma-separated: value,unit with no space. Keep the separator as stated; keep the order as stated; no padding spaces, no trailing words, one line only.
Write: 80,V
